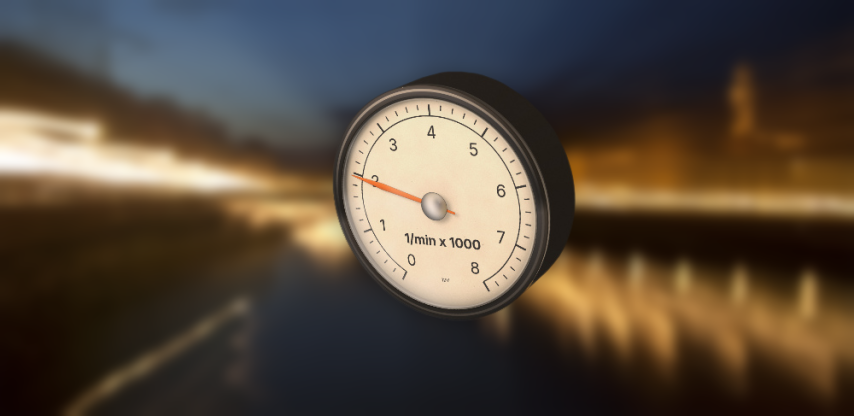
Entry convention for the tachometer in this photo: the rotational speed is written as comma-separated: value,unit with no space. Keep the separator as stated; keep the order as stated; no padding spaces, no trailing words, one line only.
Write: 2000,rpm
